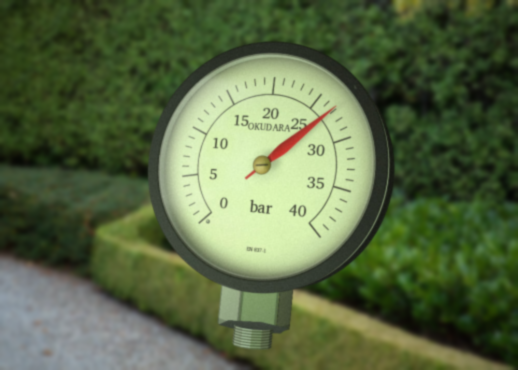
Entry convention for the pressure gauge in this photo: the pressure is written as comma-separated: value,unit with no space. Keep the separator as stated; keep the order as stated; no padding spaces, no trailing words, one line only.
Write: 27,bar
